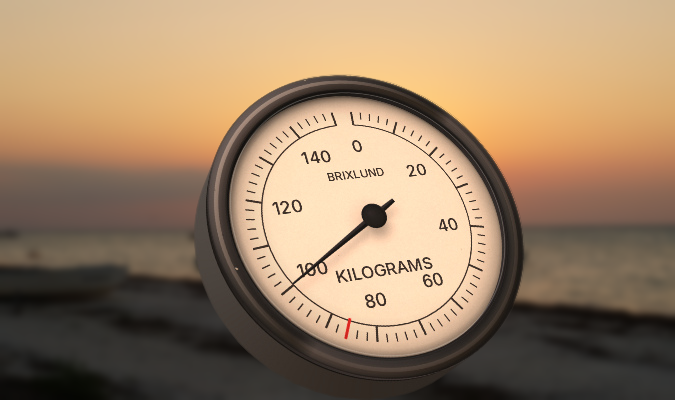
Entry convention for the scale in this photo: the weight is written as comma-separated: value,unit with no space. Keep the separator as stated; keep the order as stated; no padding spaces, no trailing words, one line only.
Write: 100,kg
